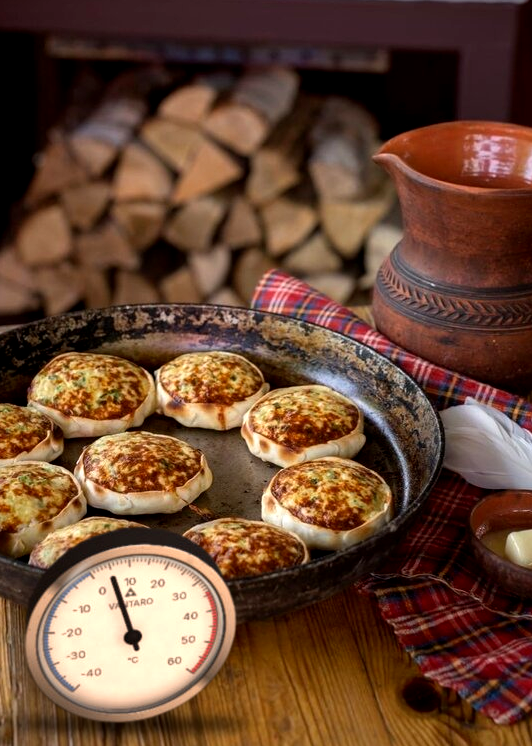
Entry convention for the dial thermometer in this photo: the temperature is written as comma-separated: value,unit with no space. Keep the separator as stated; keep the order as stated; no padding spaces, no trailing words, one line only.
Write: 5,°C
